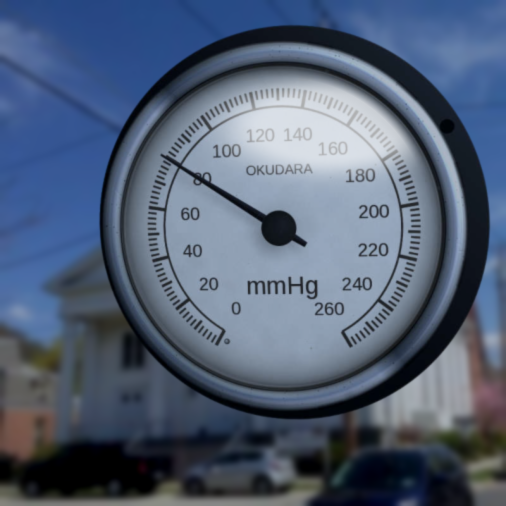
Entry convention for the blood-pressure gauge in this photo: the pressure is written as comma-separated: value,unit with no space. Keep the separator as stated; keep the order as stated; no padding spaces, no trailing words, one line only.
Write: 80,mmHg
